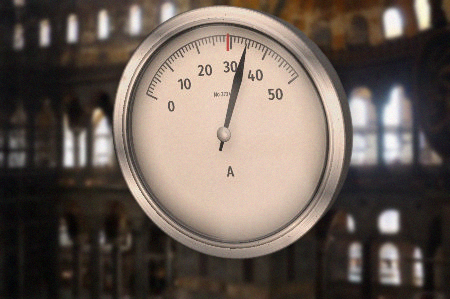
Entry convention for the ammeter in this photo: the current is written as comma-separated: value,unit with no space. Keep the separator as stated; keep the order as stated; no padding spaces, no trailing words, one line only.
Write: 35,A
